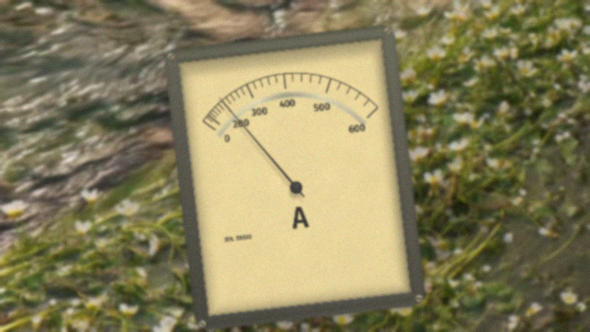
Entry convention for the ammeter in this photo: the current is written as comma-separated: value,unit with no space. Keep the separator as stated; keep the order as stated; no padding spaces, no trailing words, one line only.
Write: 200,A
